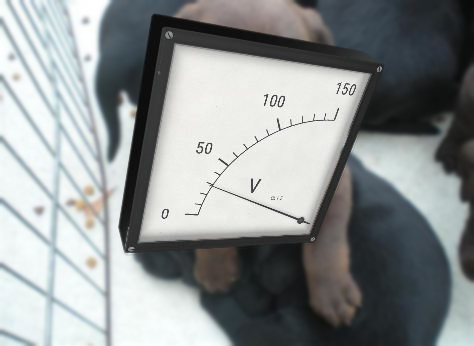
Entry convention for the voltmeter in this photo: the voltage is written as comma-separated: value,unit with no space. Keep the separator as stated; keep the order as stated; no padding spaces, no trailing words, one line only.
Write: 30,V
